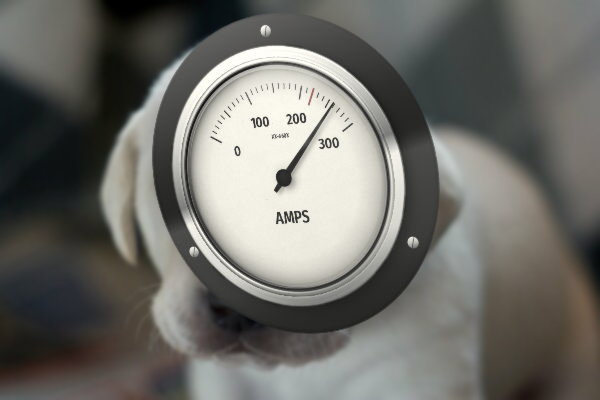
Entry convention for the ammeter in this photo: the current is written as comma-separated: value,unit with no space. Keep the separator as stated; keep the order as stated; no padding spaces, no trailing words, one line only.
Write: 260,A
